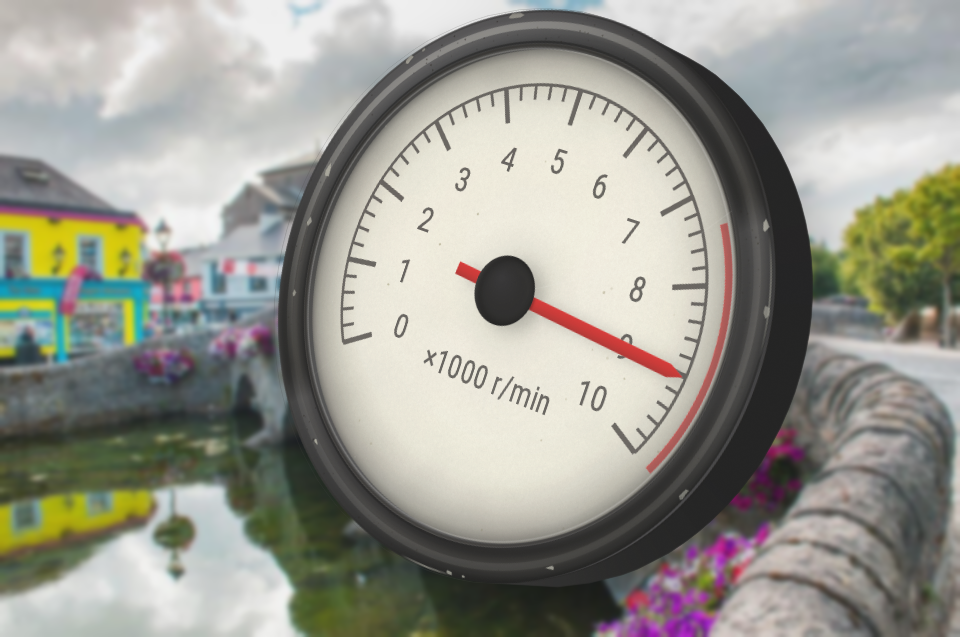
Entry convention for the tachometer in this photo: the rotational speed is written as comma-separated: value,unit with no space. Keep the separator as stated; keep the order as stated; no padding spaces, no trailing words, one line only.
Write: 9000,rpm
